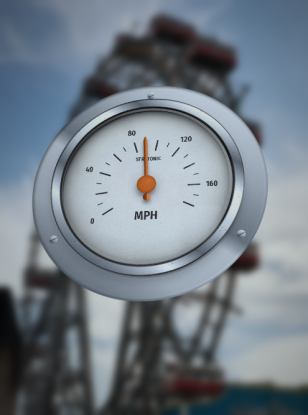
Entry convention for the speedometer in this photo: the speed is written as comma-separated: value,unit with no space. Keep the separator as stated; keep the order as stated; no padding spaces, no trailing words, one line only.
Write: 90,mph
